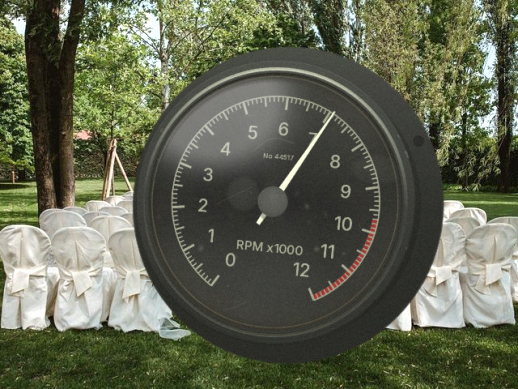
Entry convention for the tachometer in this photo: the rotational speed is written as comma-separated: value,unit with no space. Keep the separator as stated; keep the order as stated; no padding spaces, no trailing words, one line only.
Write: 7100,rpm
